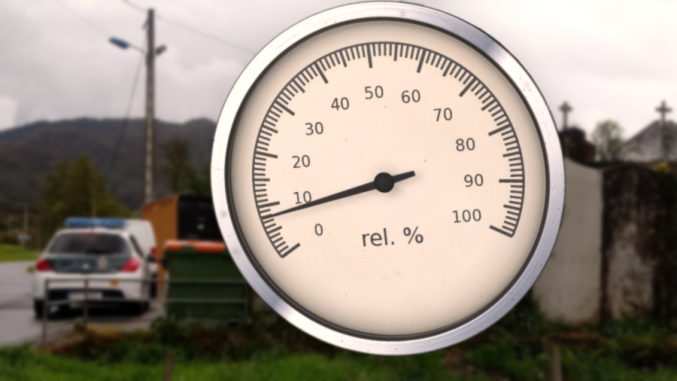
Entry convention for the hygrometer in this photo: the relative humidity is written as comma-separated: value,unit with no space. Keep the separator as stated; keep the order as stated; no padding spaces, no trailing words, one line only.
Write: 8,%
